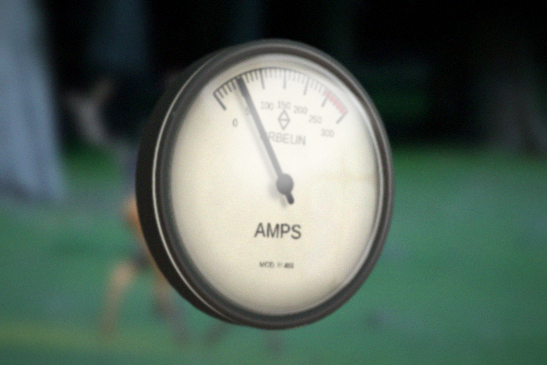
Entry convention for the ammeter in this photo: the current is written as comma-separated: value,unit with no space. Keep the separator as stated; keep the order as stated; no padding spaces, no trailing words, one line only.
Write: 50,A
